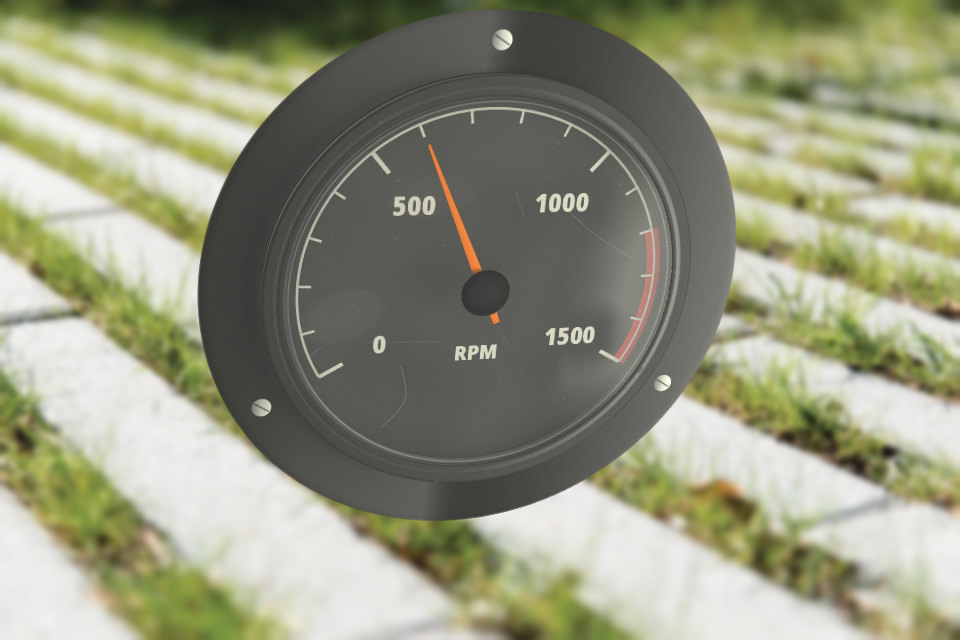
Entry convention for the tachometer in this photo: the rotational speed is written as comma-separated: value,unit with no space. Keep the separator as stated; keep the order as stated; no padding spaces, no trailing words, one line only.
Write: 600,rpm
